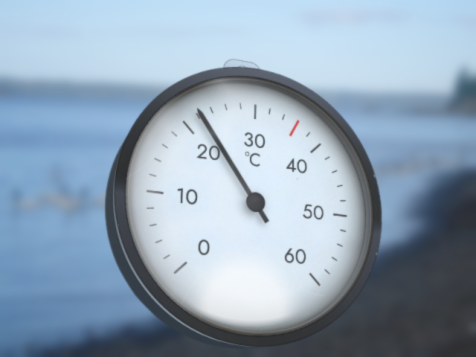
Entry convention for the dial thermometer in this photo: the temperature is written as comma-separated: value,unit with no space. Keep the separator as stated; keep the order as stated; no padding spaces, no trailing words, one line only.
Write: 22,°C
